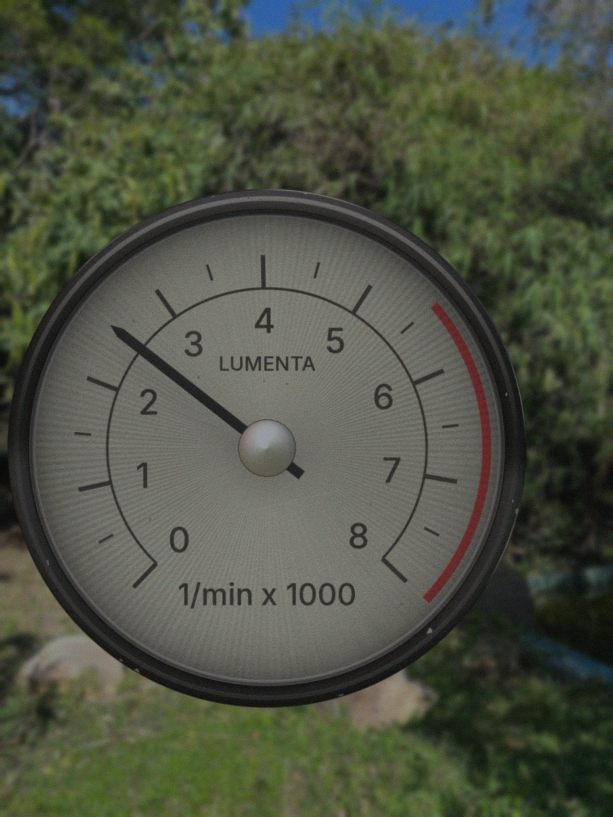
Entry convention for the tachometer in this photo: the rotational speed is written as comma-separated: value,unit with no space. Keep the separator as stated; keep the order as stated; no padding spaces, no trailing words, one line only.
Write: 2500,rpm
